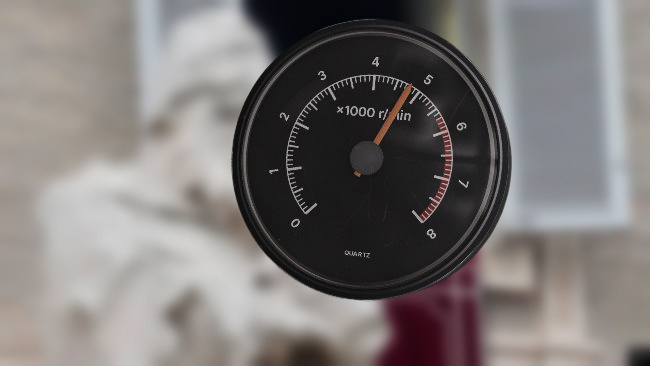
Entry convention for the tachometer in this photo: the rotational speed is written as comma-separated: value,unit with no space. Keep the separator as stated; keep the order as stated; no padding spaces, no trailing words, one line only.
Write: 4800,rpm
